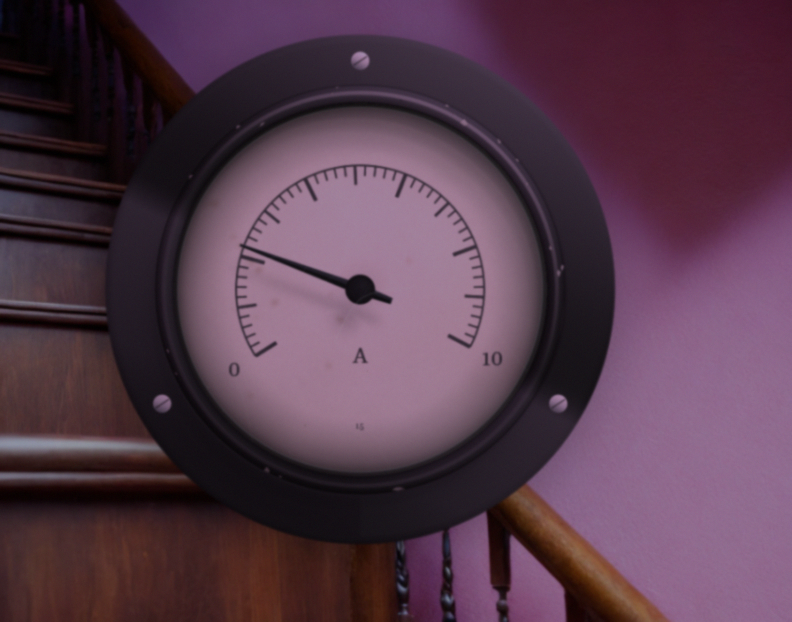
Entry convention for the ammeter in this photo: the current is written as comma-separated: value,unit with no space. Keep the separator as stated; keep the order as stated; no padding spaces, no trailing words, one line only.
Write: 2.2,A
